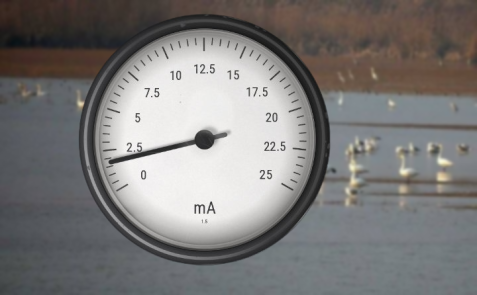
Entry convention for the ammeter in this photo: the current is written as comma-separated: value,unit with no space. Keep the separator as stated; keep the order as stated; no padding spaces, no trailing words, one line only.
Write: 1.75,mA
